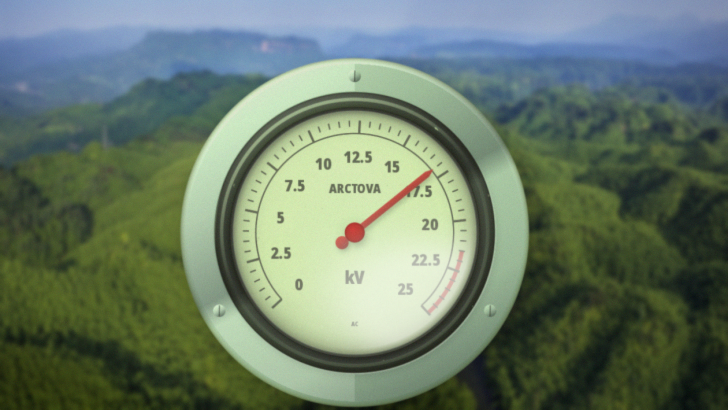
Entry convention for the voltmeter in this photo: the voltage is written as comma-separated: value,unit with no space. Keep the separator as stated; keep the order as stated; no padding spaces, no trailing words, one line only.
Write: 17,kV
